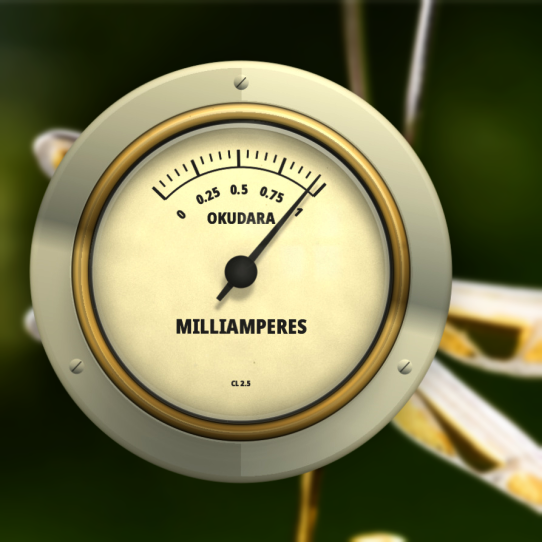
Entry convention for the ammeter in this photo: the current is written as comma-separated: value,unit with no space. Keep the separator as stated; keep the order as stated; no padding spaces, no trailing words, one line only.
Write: 0.95,mA
